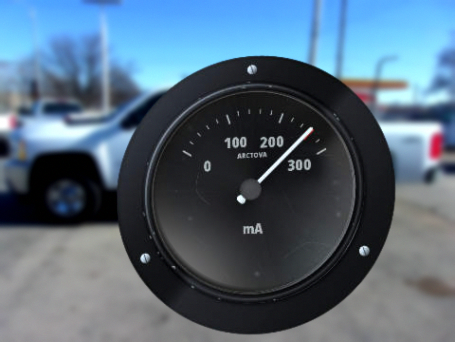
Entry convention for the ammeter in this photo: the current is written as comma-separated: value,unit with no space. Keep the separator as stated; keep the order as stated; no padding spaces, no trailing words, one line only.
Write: 260,mA
